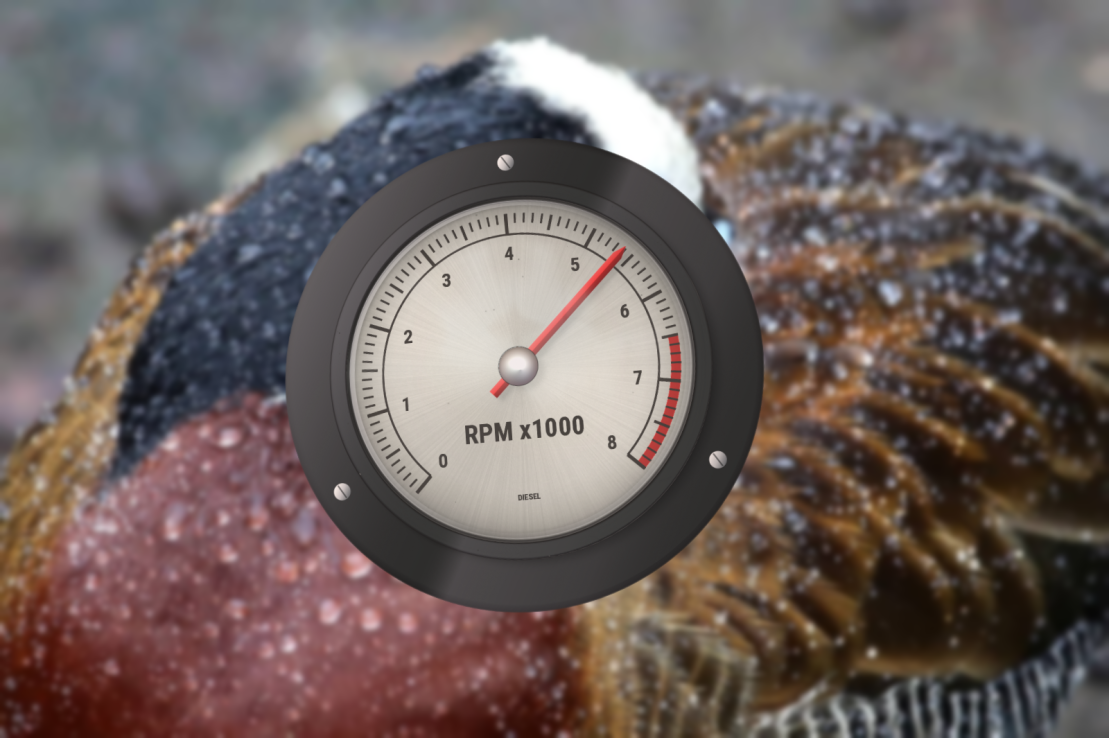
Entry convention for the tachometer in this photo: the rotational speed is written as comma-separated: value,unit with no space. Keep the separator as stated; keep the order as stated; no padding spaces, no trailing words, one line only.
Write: 5400,rpm
